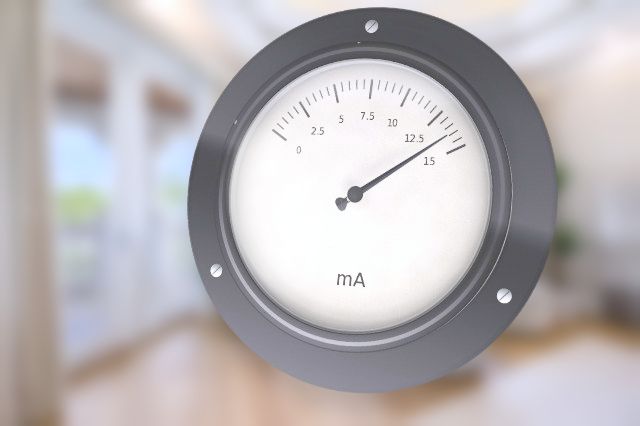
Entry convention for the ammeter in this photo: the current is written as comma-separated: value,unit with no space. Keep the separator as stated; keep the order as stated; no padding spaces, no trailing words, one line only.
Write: 14,mA
